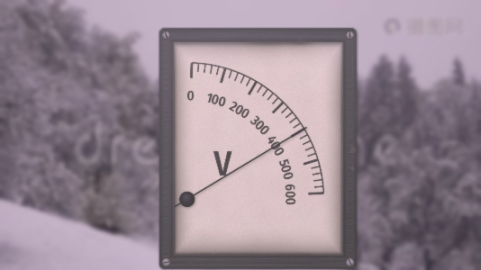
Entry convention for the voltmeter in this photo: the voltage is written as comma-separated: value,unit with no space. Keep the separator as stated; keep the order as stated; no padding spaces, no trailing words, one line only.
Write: 400,V
